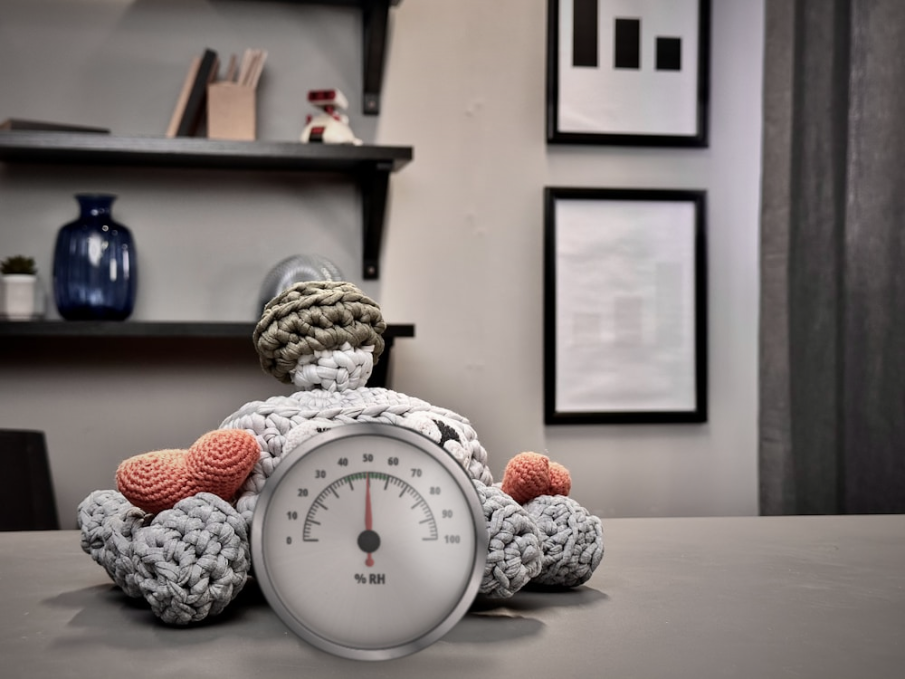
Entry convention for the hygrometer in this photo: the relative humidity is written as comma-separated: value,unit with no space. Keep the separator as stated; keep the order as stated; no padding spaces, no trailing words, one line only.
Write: 50,%
